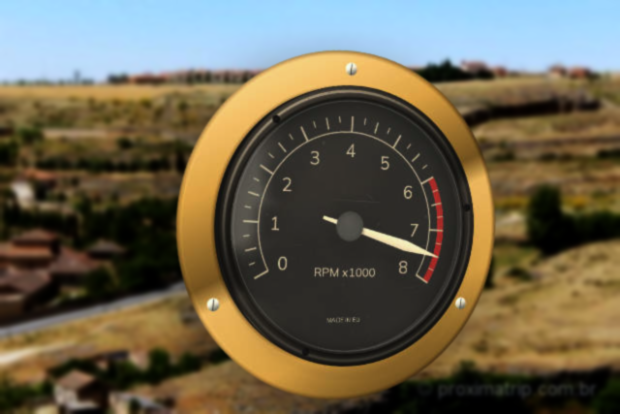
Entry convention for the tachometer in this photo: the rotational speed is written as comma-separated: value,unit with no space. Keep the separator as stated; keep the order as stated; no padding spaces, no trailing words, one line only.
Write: 7500,rpm
